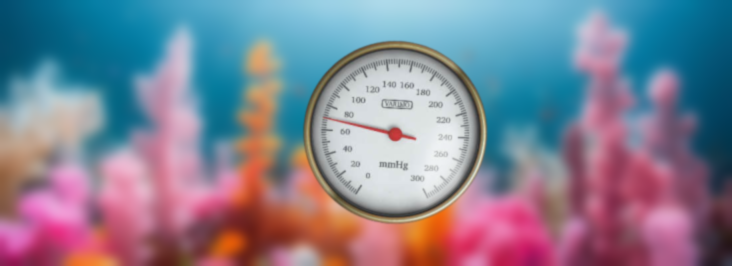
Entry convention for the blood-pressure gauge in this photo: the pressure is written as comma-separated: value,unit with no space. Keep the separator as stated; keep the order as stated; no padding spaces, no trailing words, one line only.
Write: 70,mmHg
